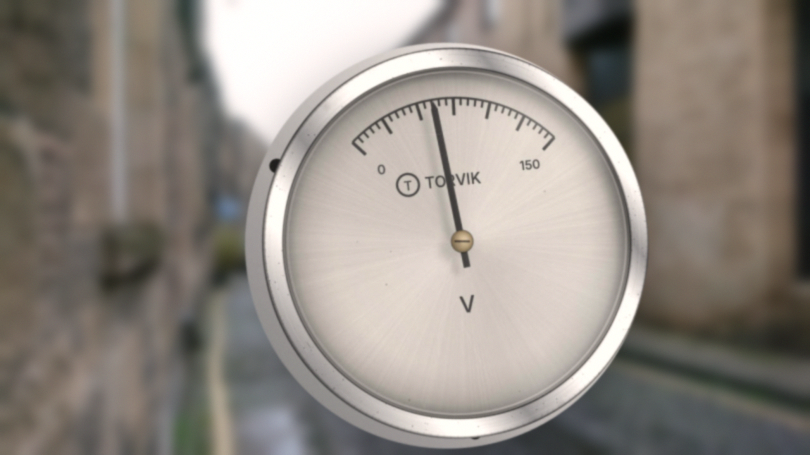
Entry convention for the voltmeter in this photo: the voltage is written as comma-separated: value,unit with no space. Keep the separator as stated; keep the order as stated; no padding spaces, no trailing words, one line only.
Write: 60,V
